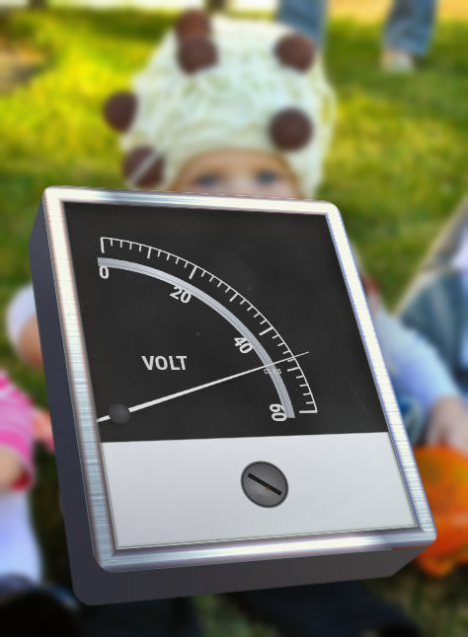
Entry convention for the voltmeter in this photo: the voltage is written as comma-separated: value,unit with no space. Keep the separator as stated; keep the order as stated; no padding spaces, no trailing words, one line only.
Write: 48,V
